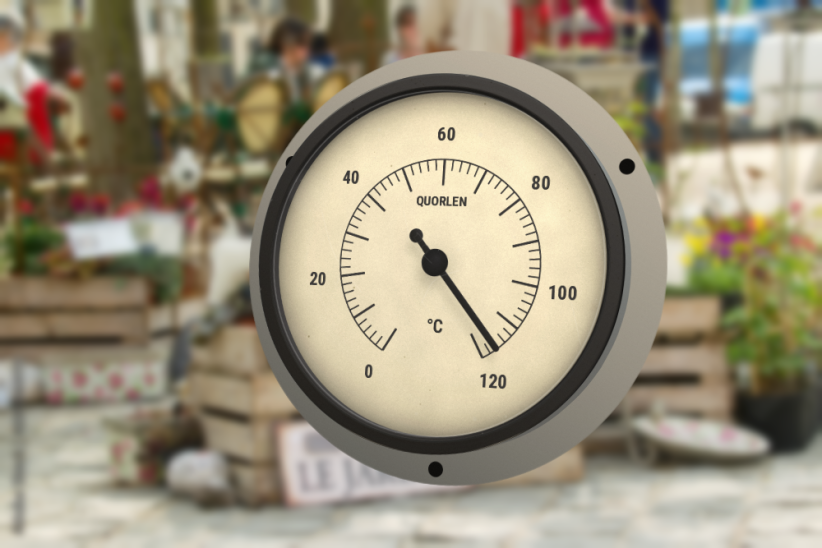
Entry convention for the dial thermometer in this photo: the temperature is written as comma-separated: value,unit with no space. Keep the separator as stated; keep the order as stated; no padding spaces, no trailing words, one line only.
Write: 116,°C
